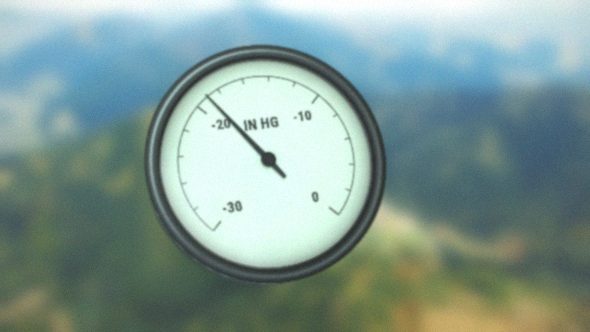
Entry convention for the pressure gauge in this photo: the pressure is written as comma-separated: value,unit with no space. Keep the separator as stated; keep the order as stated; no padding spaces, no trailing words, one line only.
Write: -19,inHg
